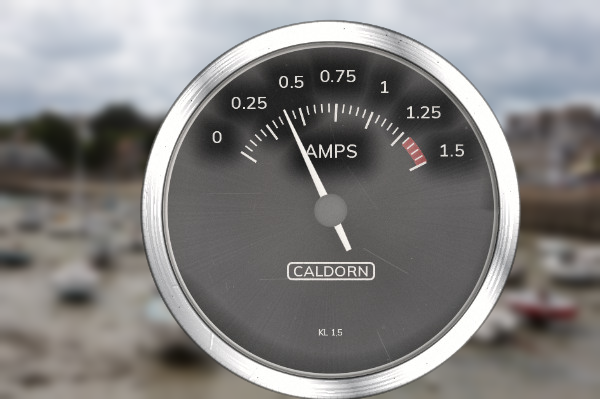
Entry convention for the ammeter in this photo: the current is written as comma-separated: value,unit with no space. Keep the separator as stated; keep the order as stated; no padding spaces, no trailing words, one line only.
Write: 0.4,A
